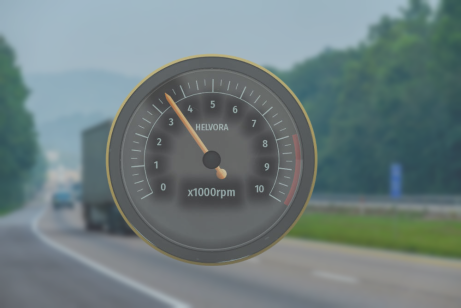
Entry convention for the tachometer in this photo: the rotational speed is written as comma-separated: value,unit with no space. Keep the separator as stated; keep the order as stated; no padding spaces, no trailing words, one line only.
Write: 3500,rpm
